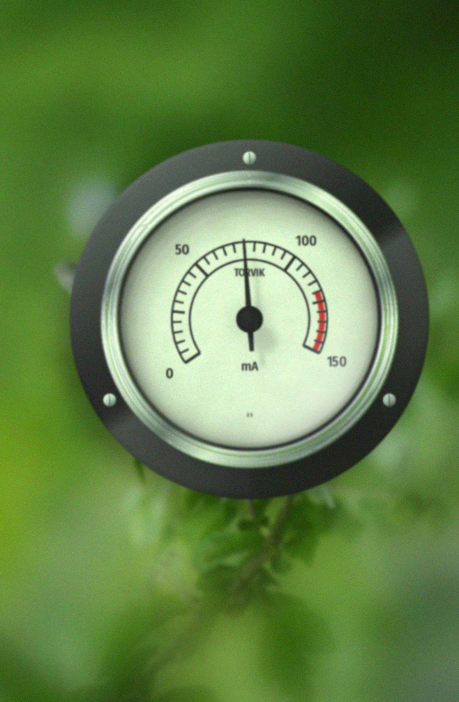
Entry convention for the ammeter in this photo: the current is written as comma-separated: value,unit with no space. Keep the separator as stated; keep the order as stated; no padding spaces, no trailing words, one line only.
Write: 75,mA
